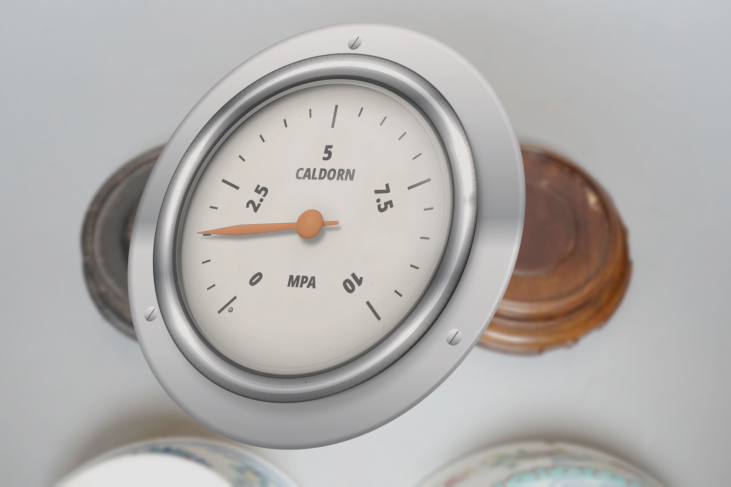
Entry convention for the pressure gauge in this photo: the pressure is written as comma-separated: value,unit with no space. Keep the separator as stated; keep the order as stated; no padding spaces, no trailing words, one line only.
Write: 1.5,MPa
